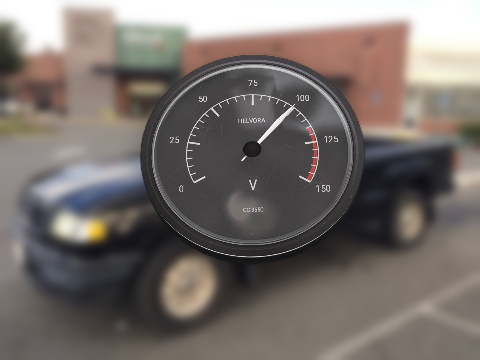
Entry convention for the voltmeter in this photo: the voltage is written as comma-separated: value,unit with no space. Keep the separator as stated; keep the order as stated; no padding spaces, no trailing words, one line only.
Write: 100,V
